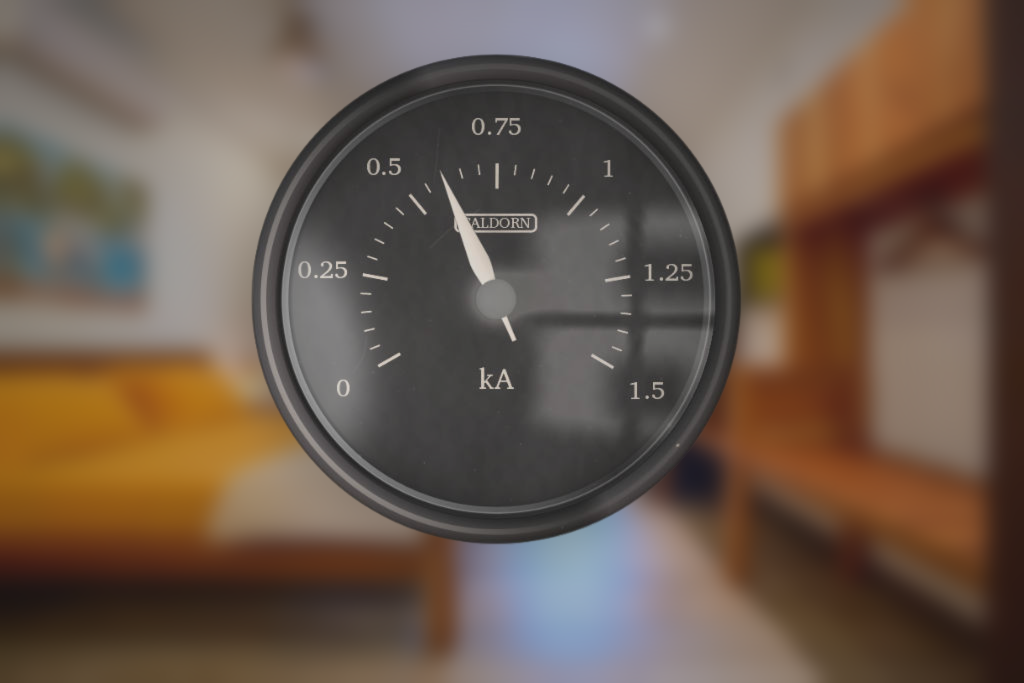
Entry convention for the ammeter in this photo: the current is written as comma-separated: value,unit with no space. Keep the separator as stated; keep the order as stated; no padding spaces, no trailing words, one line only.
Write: 0.6,kA
